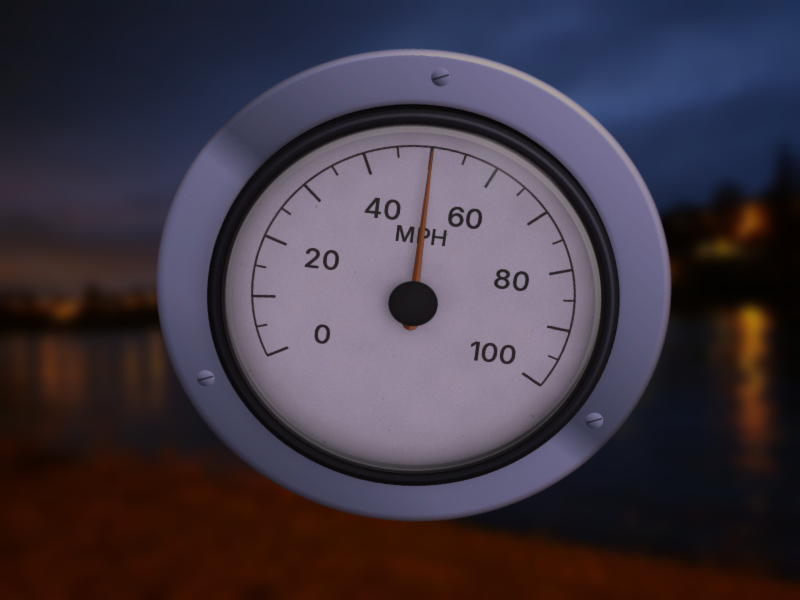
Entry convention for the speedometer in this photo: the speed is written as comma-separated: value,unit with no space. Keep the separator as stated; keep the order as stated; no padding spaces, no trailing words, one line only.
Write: 50,mph
